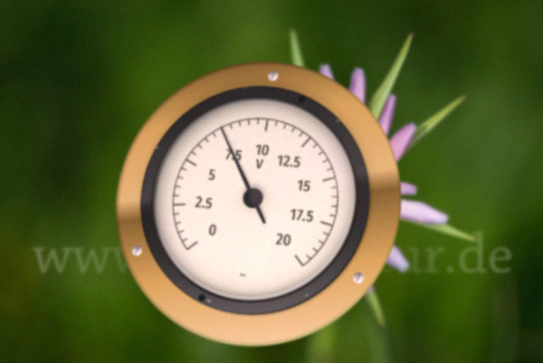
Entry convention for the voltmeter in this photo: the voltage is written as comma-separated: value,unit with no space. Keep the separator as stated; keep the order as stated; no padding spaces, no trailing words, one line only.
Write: 7.5,V
